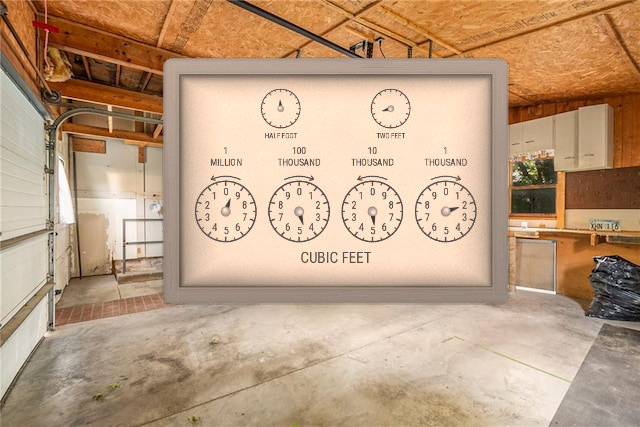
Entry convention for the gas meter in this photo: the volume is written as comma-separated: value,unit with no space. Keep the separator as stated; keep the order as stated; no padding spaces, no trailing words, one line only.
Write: 945200,ft³
